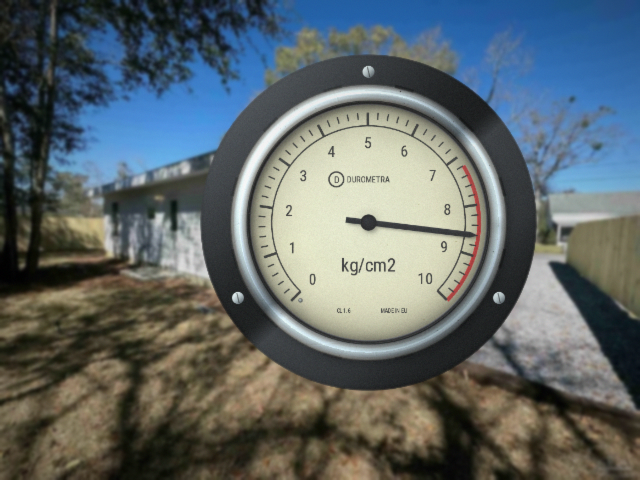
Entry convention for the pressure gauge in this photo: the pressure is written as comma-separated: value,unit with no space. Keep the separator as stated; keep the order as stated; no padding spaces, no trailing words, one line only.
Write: 8.6,kg/cm²
